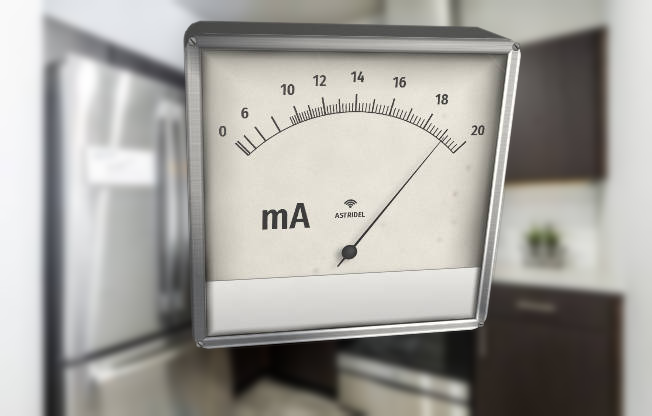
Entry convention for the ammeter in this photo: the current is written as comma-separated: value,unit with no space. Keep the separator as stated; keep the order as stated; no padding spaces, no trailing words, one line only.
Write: 19,mA
